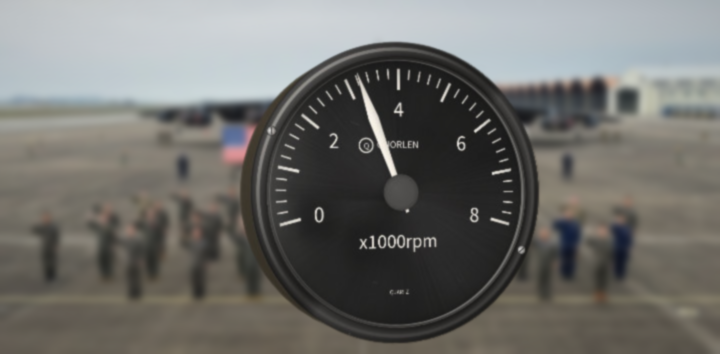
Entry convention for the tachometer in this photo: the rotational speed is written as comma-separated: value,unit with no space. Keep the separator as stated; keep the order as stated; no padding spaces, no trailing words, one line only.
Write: 3200,rpm
